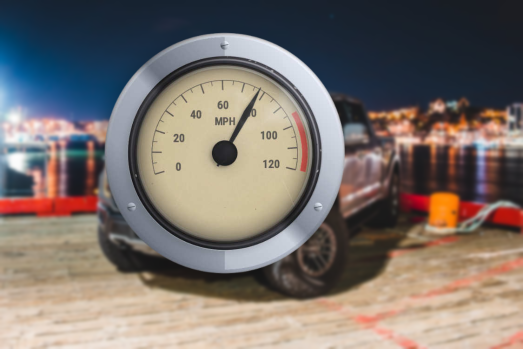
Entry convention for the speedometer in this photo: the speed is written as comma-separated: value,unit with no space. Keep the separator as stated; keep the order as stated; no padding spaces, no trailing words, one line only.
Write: 77.5,mph
